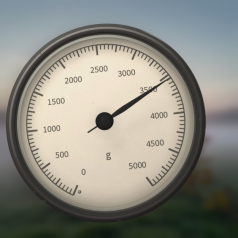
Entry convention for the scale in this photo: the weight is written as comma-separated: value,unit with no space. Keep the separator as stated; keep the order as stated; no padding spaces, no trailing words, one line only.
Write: 3550,g
